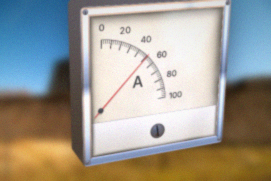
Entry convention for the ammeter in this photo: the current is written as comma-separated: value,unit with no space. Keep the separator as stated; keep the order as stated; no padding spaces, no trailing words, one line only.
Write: 50,A
